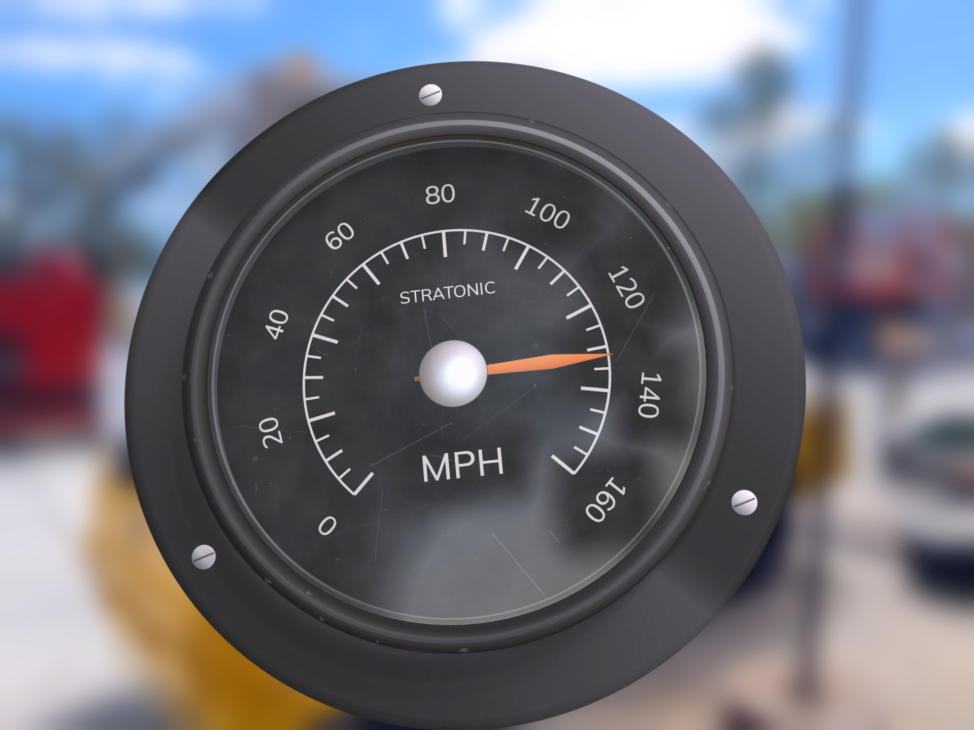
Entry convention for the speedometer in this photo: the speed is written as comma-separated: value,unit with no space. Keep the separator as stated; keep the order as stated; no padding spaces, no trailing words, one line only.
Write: 132.5,mph
